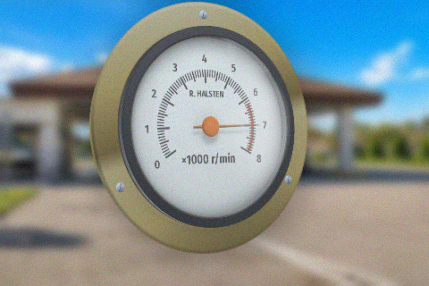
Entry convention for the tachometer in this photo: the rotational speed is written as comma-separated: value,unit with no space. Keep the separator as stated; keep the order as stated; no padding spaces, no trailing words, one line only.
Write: 7000,rpm
